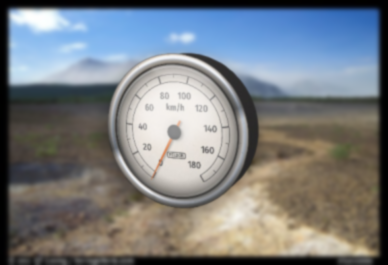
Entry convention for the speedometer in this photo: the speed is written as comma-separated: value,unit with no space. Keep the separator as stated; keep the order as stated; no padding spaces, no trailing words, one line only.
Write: 0,km/h
